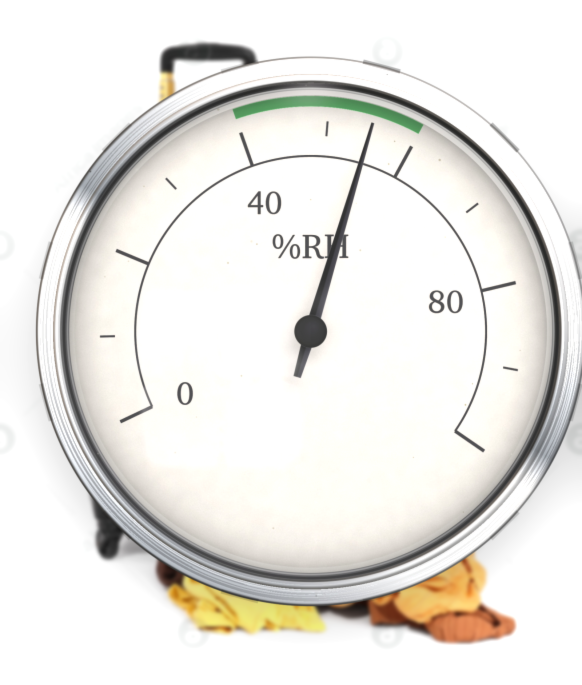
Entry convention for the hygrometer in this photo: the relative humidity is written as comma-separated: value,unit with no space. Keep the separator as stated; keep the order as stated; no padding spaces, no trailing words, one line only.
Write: 55,%
